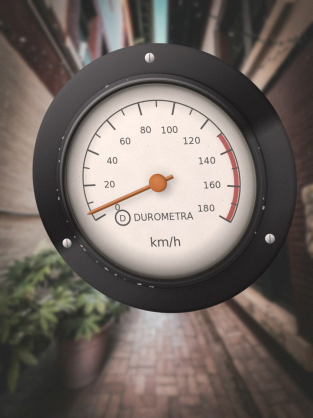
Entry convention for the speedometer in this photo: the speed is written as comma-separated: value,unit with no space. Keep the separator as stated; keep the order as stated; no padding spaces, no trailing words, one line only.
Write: 5,km/h
